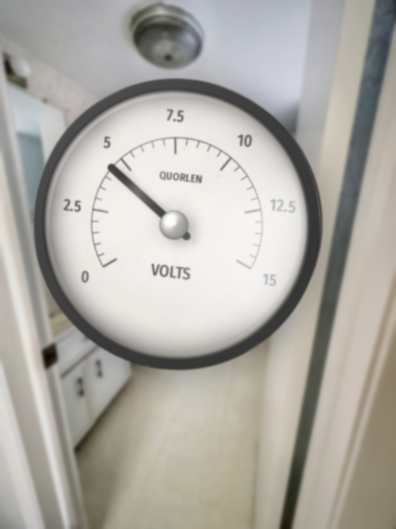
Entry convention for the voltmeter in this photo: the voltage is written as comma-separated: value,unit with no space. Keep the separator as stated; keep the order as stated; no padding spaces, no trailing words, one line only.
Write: 4.5,V
